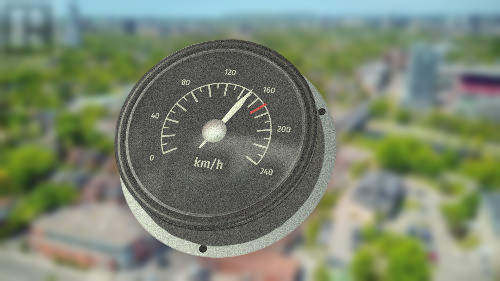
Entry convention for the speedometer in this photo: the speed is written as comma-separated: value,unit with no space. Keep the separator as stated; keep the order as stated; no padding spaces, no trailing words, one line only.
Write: 150,km/h
